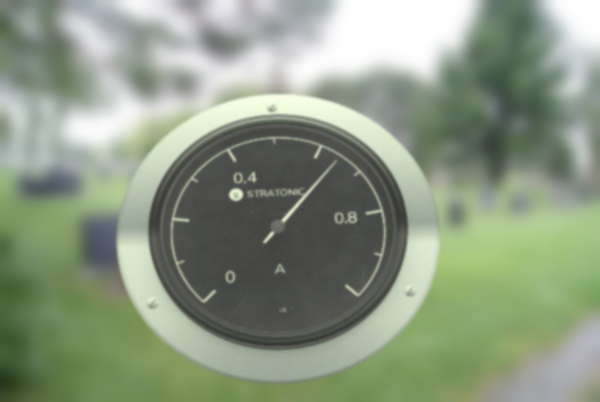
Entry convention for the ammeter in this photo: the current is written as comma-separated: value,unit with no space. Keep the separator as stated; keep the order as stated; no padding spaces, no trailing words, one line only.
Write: 0.65,A
